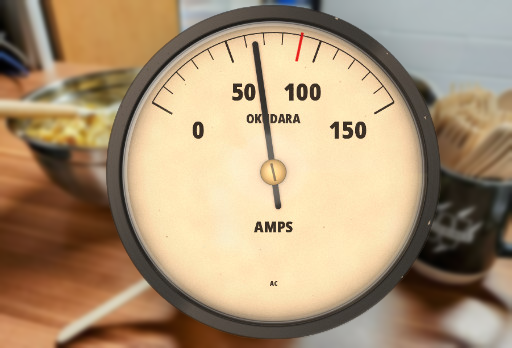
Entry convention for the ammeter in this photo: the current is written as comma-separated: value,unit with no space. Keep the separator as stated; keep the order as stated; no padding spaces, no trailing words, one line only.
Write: 65,A
